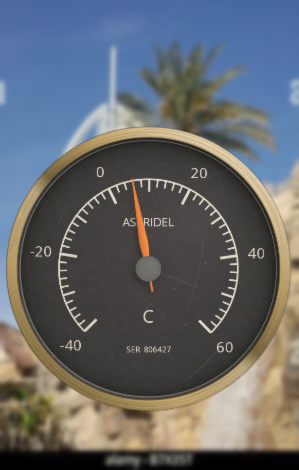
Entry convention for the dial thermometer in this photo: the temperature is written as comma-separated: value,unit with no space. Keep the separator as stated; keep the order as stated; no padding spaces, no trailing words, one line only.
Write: 6,°C
